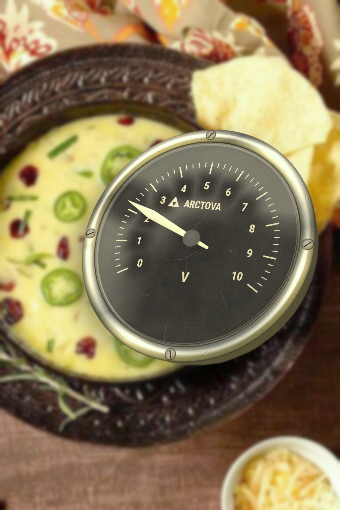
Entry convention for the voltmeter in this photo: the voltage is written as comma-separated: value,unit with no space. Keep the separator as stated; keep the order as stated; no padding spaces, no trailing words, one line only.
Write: 2.2,V
